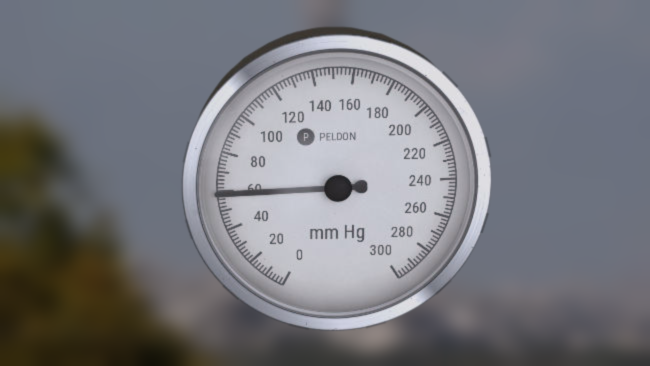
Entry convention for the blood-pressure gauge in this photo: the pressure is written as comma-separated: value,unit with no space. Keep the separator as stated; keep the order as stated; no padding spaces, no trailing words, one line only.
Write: 60,mmHg
